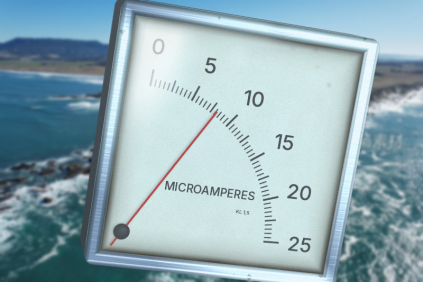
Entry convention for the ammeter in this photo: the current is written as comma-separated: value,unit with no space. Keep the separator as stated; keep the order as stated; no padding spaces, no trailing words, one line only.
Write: 8,µA
